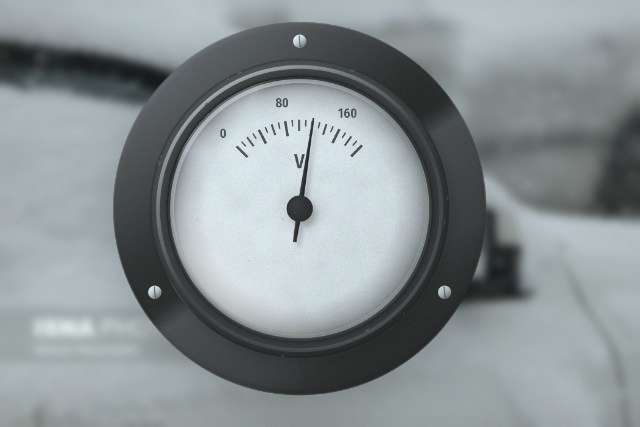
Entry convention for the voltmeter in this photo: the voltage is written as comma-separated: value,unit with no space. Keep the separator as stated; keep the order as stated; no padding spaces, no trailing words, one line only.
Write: 120,V
